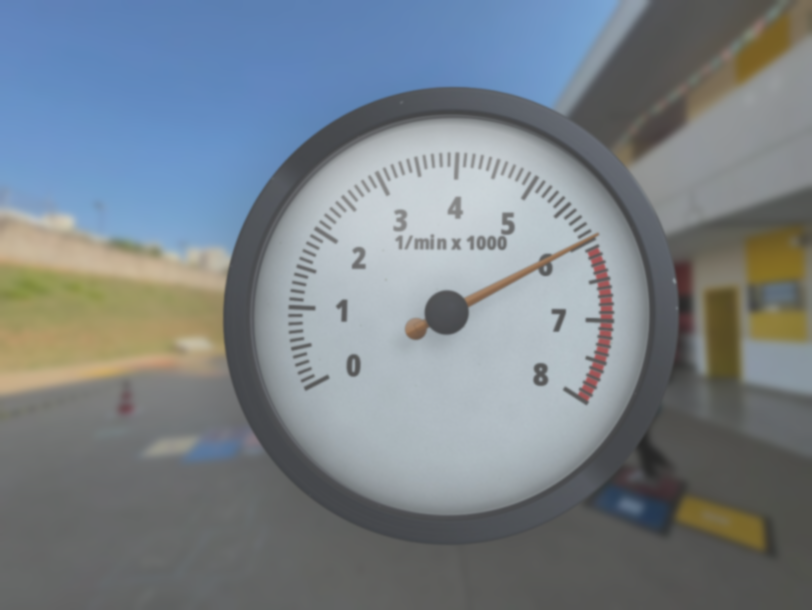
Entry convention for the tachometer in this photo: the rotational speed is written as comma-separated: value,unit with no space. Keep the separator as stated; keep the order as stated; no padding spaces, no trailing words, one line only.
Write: 6000,rpm
